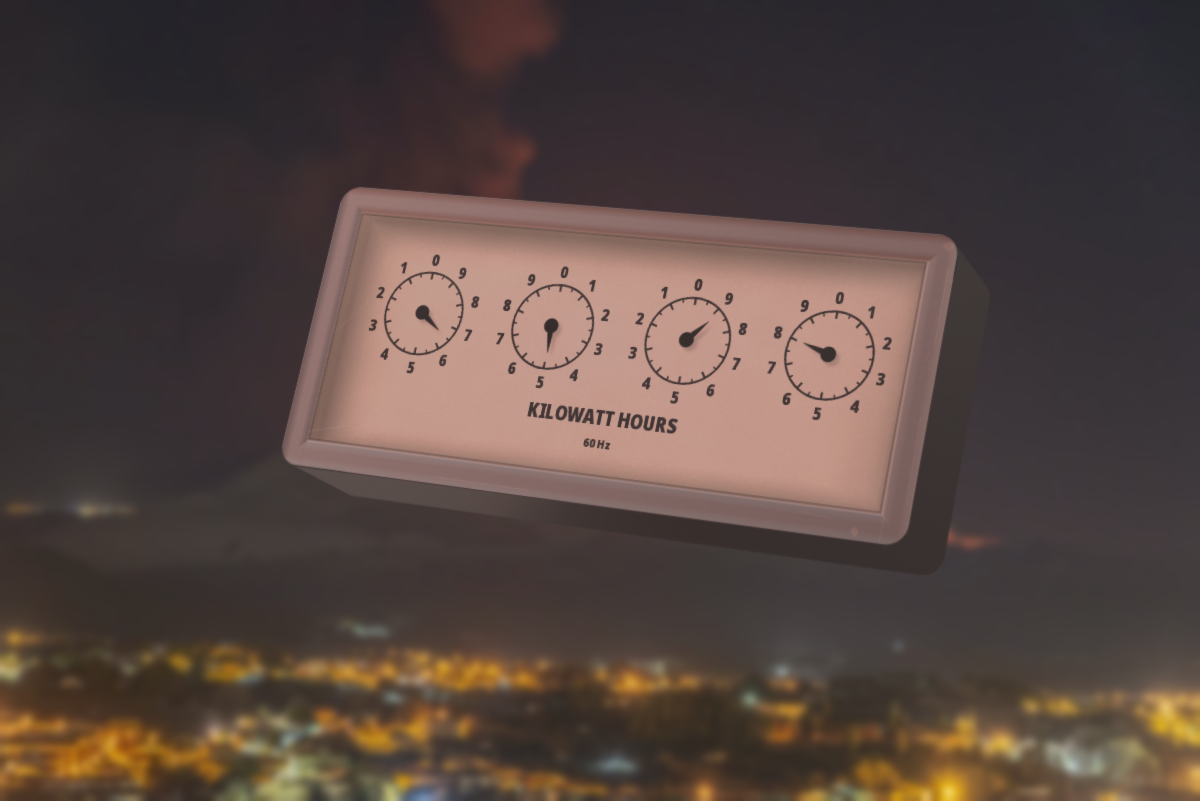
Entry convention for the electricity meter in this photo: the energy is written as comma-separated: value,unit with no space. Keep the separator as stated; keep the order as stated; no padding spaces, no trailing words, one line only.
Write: 6488,kWh
